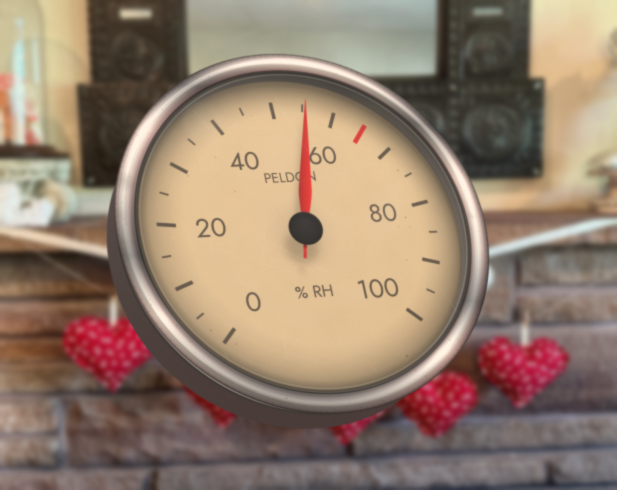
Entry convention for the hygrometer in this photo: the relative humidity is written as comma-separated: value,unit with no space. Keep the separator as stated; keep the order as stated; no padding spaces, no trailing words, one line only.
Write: 55,%
